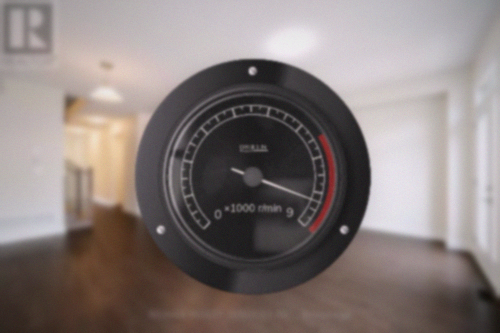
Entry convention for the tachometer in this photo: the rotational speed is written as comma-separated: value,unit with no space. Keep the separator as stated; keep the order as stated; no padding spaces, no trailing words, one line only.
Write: 8250,rpm
